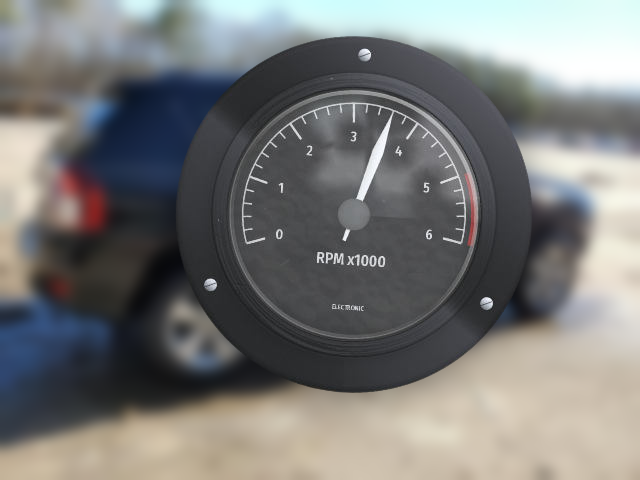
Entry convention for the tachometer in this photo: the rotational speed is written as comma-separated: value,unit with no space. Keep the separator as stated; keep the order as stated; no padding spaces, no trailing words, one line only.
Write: 3600,rpm
